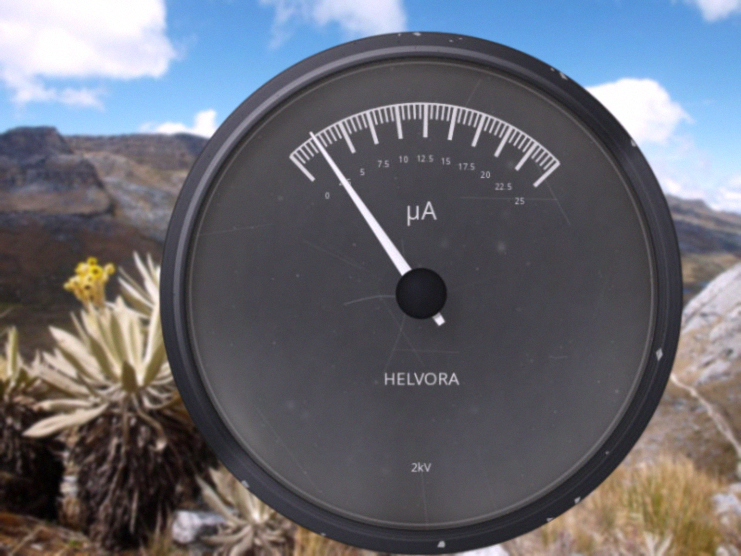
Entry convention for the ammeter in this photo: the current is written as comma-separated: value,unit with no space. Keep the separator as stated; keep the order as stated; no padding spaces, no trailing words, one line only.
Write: 2.5,µA
